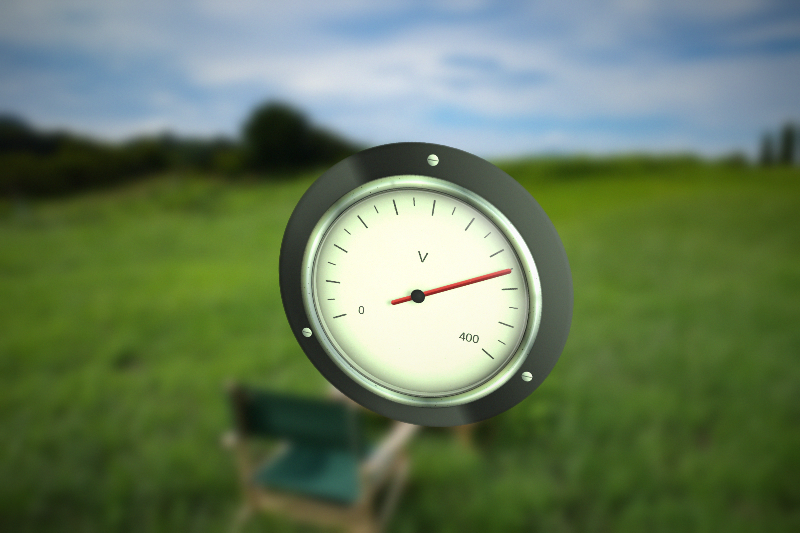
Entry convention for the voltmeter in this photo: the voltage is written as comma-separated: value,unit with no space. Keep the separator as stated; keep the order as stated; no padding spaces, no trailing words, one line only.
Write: 300,V
